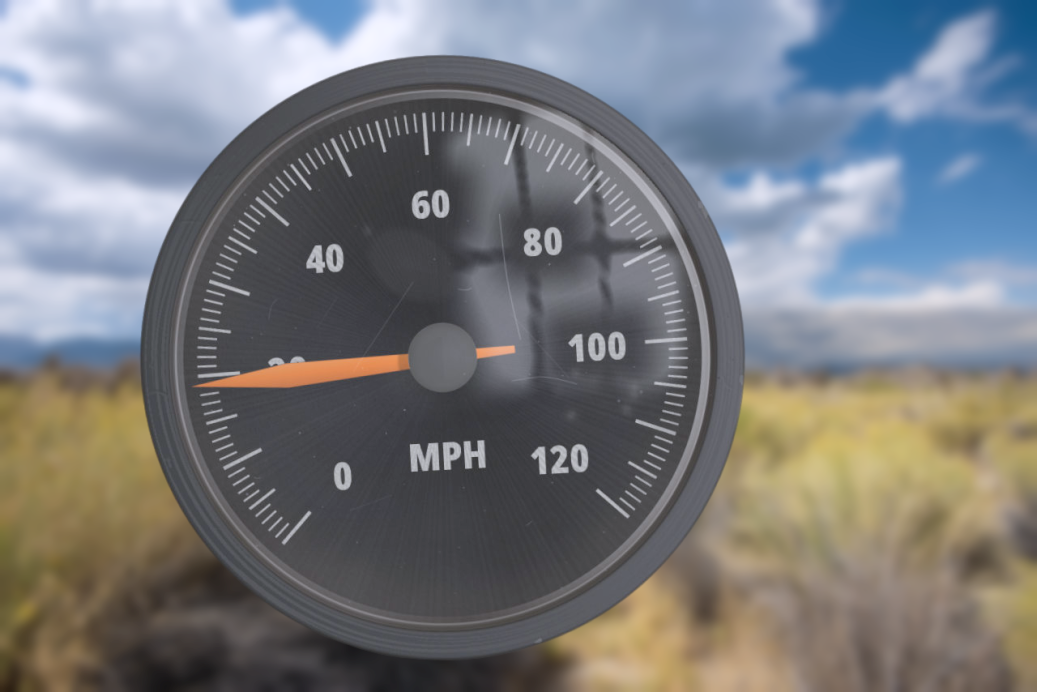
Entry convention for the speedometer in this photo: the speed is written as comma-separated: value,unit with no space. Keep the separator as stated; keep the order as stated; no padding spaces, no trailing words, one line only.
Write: 19,mph
